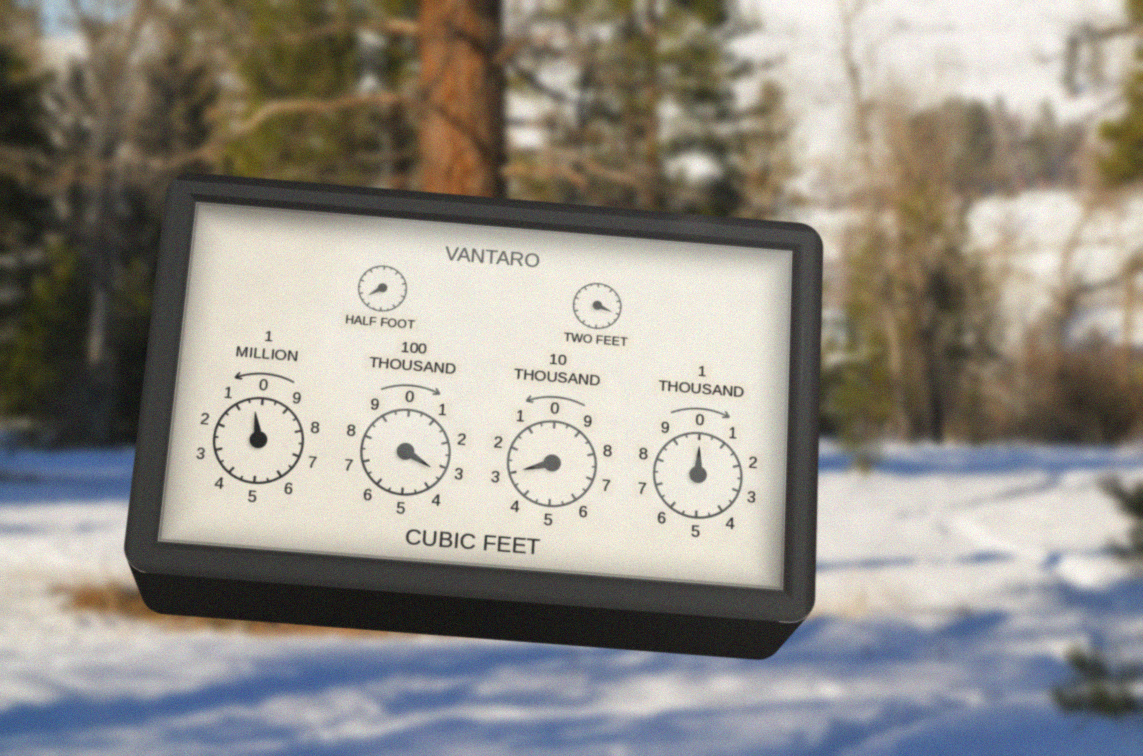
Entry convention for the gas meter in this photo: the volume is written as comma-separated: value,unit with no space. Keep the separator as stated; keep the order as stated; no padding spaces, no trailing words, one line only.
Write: 33000,ft³
